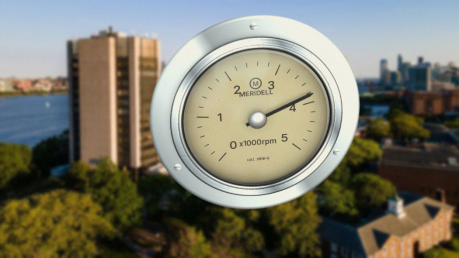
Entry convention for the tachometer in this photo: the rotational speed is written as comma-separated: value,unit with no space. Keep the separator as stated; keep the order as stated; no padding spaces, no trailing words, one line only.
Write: 3800,rpm
